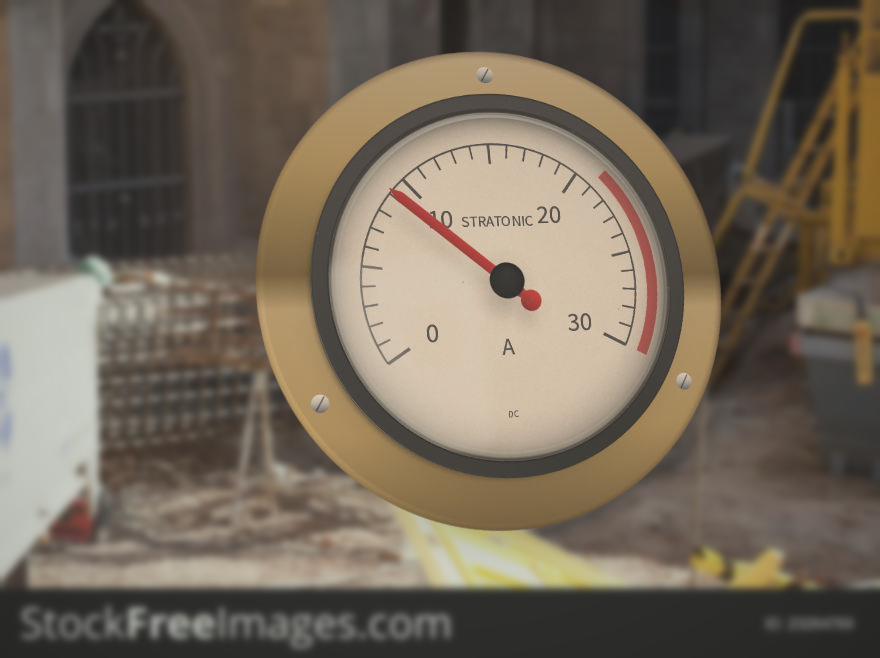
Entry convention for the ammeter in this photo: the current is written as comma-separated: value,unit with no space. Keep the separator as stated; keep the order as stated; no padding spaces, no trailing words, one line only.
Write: 9,A
